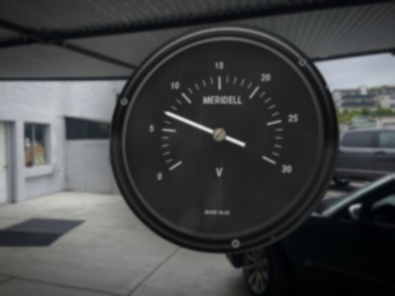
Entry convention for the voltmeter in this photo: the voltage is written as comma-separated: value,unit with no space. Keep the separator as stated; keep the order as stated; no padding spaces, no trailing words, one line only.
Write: 7,V
